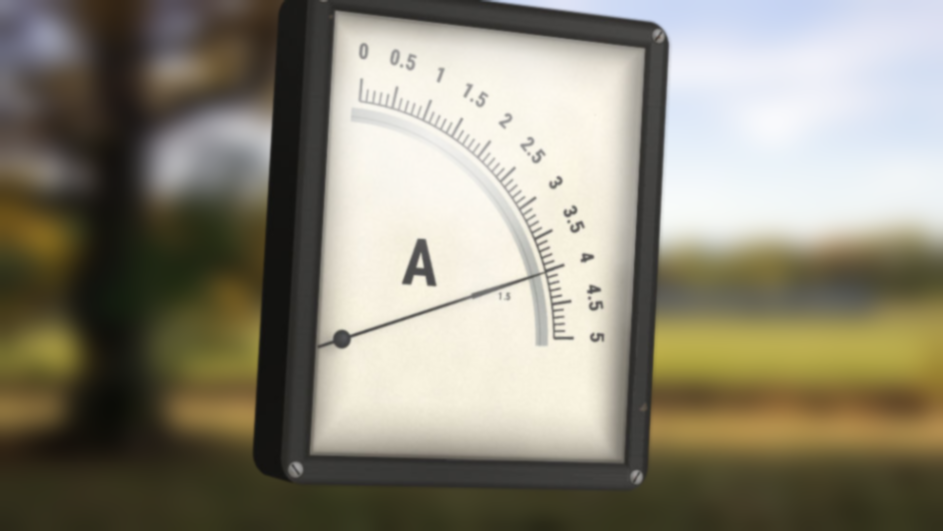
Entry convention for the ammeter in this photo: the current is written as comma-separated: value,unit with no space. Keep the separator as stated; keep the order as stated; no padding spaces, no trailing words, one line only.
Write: 4,A
